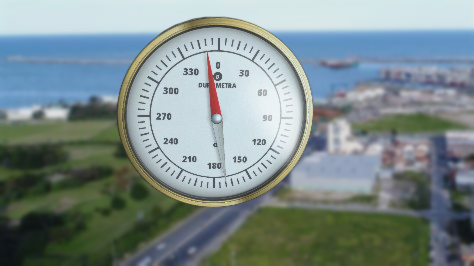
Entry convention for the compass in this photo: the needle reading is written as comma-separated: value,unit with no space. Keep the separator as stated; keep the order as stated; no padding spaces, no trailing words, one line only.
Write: 350,°
